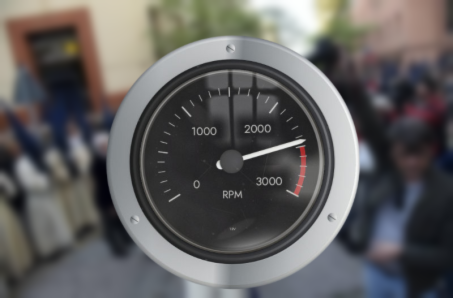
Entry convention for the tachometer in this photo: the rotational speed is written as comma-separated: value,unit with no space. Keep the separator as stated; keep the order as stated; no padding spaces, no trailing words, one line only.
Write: 2450,rpm
